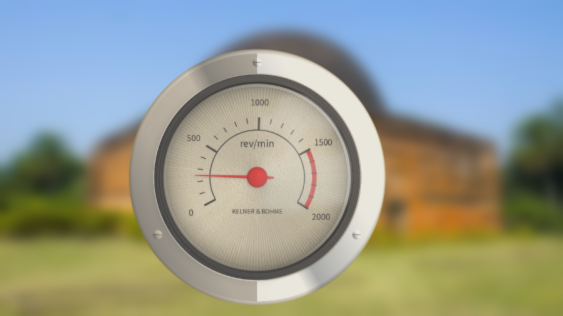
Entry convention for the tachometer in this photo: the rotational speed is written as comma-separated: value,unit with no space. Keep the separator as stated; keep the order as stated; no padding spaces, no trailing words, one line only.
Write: 250,rpm
